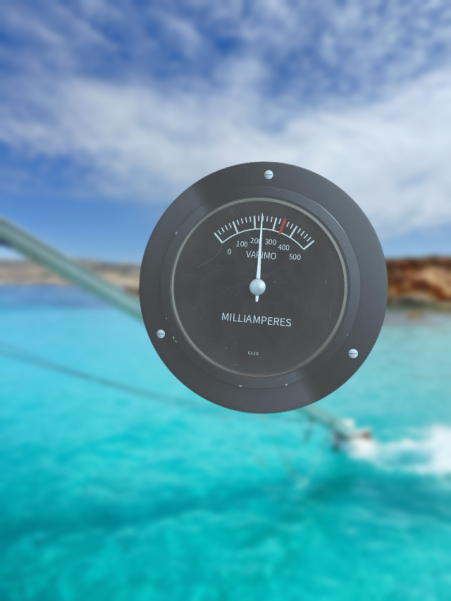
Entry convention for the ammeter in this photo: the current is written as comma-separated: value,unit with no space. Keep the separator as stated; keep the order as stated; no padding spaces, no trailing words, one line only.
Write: 240,mA
